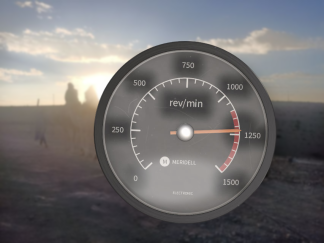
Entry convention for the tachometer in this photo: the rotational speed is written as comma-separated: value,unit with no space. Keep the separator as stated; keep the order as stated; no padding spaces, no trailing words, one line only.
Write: 1225,rpm
